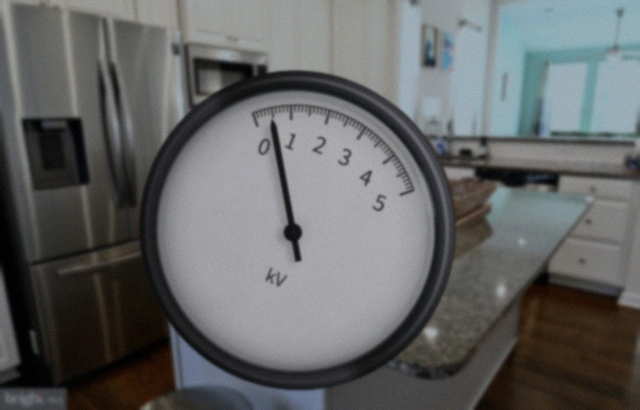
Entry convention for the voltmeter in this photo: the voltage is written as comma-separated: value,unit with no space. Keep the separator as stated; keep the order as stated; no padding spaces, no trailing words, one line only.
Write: 0.5,kV
